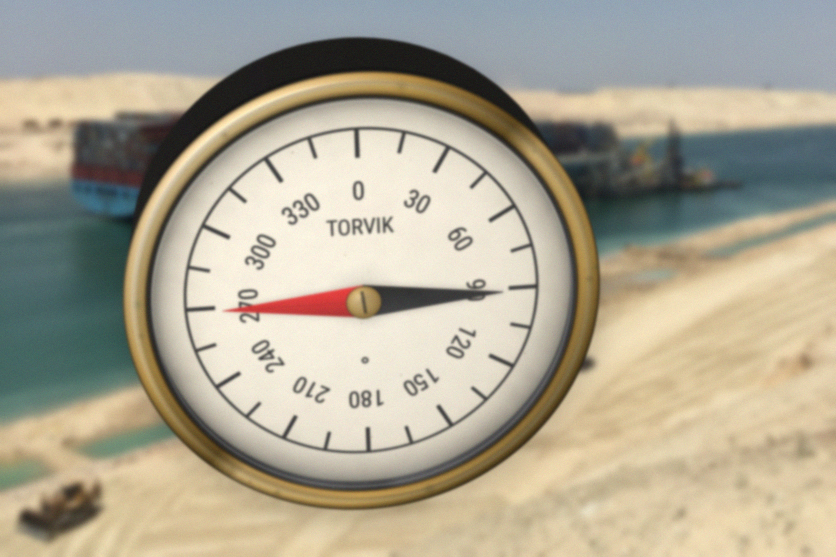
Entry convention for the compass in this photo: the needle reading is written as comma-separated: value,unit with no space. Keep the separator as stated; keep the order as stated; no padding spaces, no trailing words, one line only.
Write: 270,°
